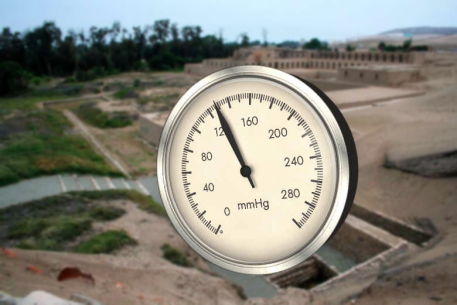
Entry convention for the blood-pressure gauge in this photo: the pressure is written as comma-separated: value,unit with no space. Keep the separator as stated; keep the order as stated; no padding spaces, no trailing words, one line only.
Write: 130,mmHg
